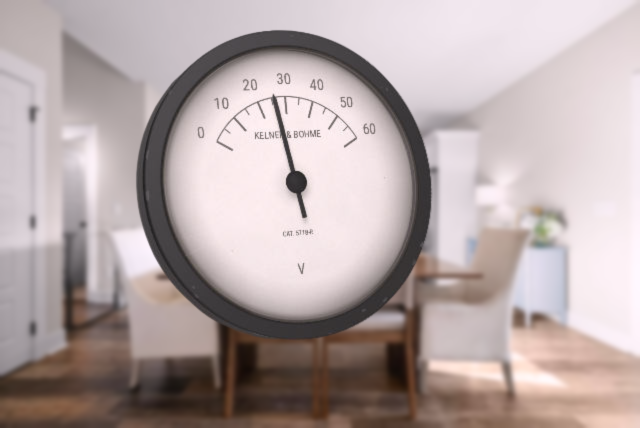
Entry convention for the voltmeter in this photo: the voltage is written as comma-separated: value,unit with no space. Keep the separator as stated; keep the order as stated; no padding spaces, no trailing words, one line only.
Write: 25,V
